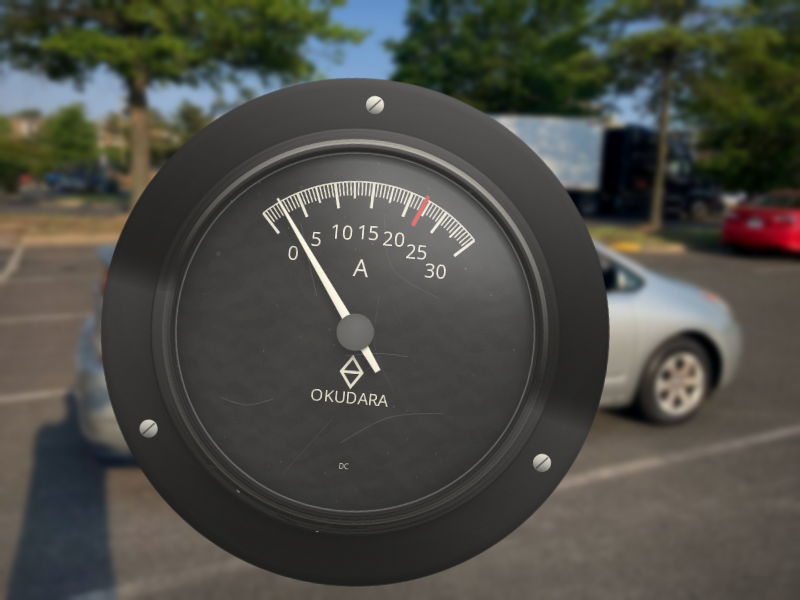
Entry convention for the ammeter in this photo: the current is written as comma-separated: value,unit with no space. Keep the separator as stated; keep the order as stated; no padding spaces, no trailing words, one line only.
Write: 2.5,A
